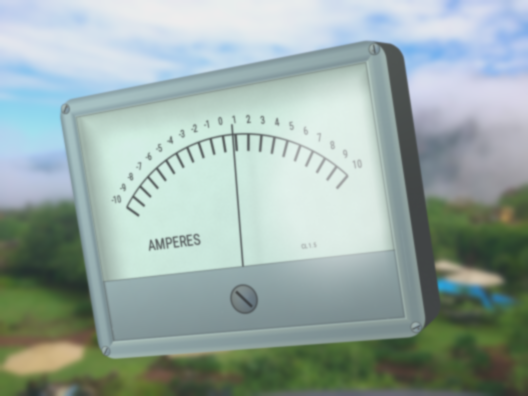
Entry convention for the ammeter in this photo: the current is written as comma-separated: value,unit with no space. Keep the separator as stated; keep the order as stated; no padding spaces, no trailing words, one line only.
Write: 1,A
